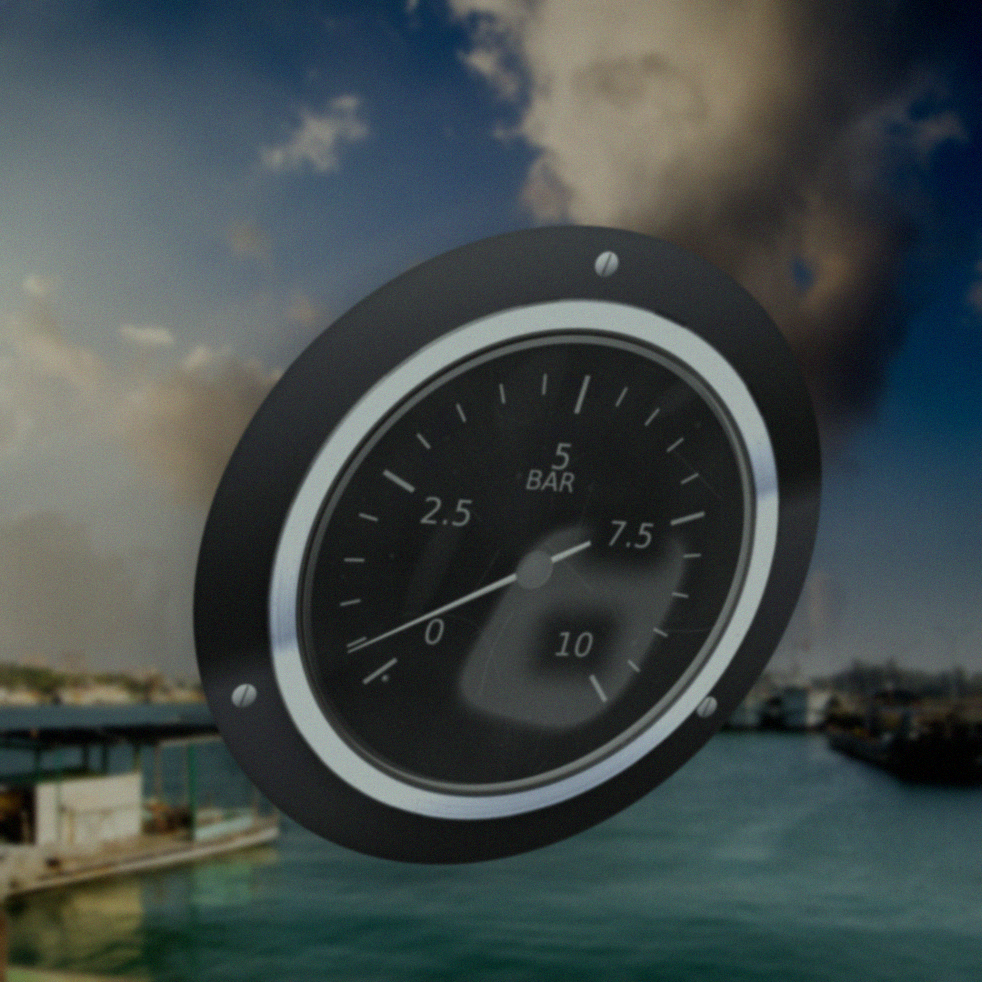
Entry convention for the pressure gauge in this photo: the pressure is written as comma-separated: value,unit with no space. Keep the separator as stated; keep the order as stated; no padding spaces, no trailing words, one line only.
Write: 0.5,bar
